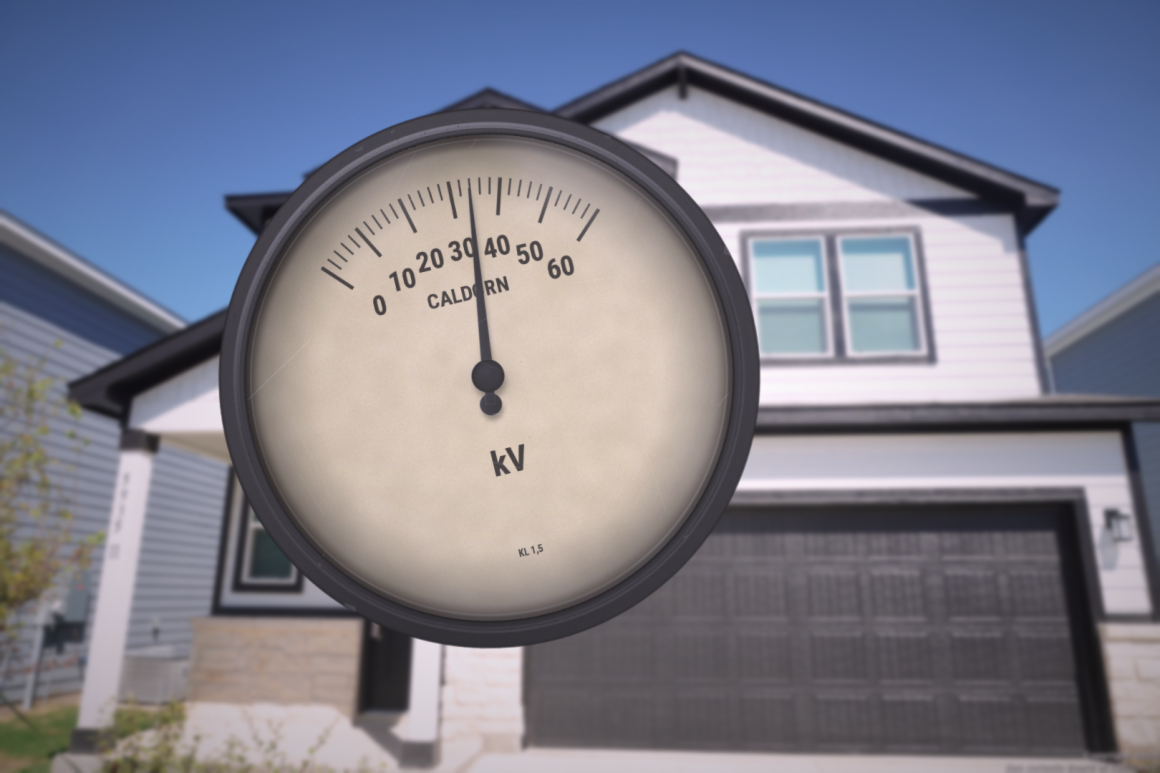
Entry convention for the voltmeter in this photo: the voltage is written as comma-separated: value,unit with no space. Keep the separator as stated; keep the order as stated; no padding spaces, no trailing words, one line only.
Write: 34,kV
